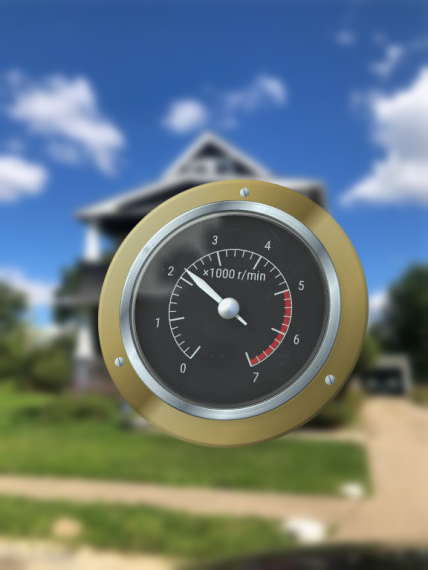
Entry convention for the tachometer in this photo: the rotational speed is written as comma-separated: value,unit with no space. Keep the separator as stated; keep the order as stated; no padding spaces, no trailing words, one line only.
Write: 2200,rpm
